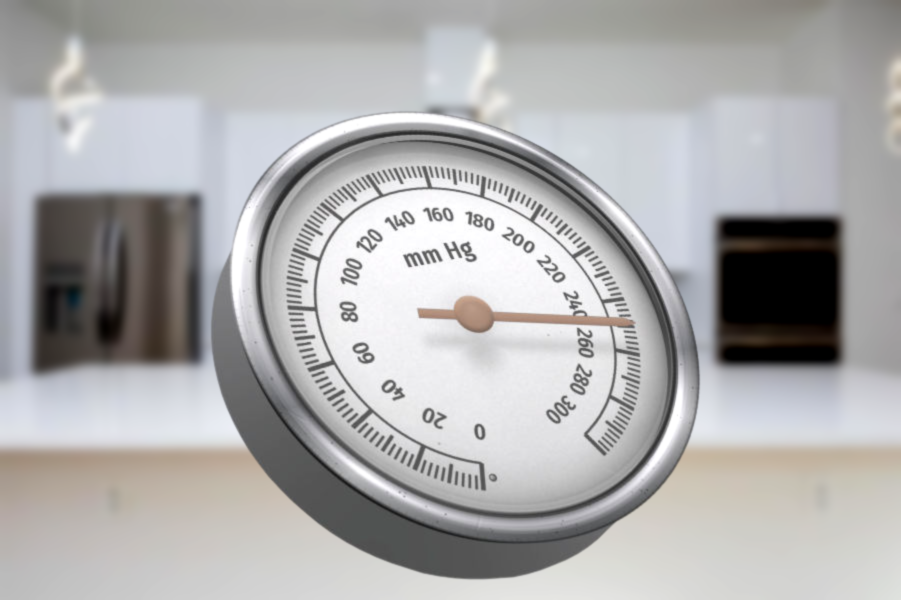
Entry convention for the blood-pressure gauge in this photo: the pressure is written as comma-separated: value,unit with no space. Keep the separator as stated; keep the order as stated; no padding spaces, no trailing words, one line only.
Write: 250,mmHg
